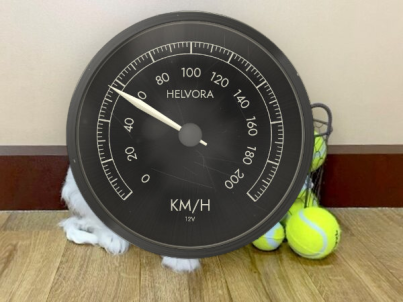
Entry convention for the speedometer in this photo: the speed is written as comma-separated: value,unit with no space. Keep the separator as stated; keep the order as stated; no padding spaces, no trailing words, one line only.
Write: 56,km/h
